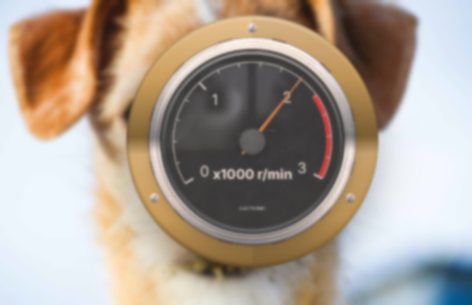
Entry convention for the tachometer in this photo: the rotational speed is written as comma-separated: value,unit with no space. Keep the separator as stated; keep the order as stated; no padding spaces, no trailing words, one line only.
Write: 2000,rpm
